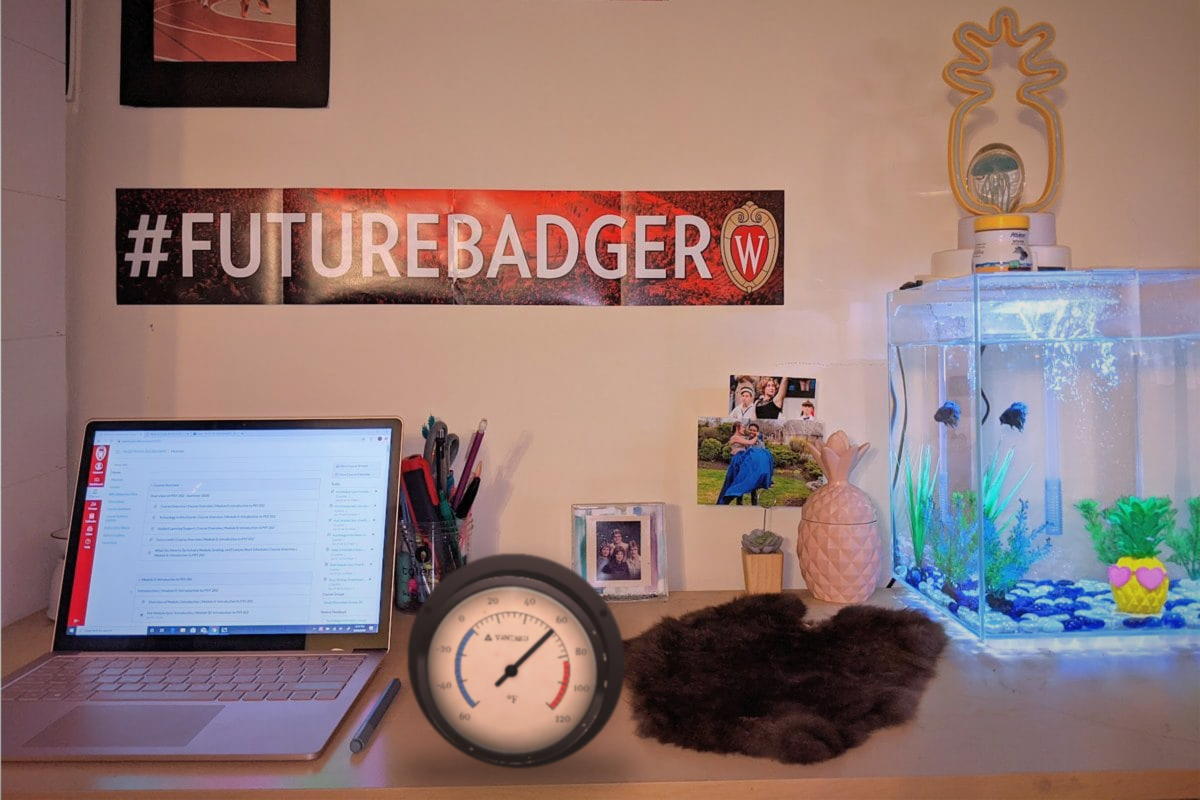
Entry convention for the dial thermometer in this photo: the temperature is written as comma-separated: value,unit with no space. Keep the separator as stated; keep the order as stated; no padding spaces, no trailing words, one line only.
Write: 60,°F
